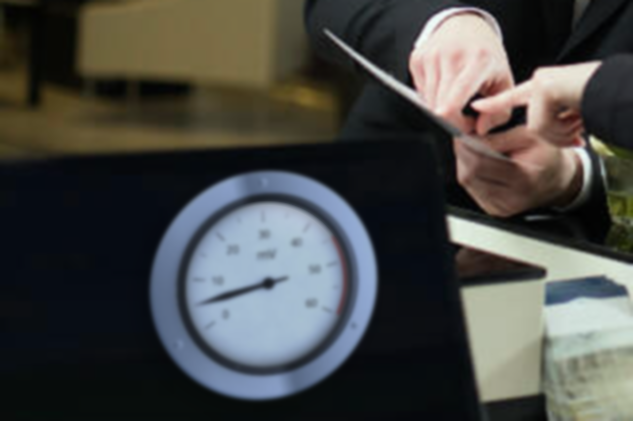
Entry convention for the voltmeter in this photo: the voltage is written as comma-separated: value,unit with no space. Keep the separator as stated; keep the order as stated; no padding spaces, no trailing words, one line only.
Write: 5,mV
